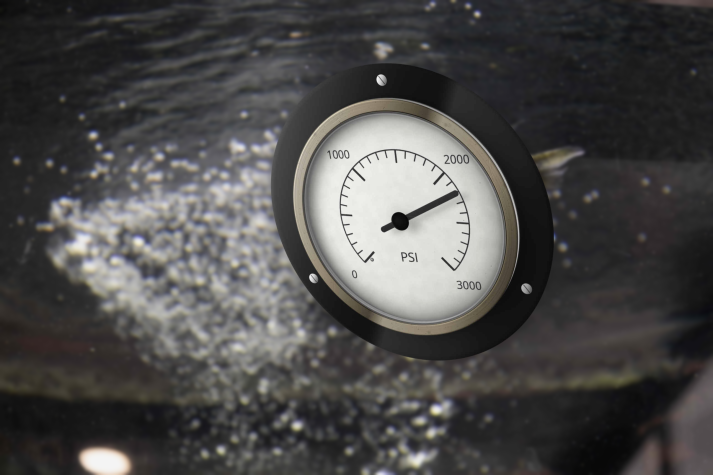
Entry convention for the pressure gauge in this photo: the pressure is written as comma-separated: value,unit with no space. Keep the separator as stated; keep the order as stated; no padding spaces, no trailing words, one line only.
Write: 2200,psi
